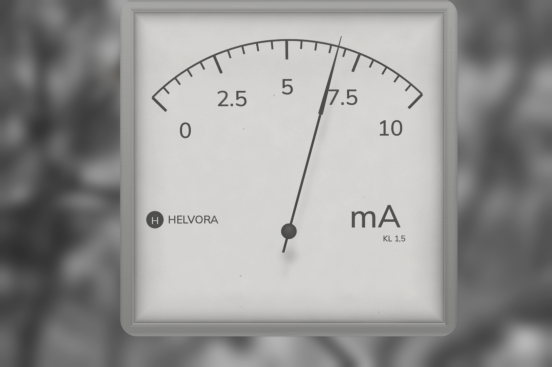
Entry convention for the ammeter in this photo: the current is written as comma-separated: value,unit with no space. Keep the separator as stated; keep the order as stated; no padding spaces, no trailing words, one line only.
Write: 6.75,mA
